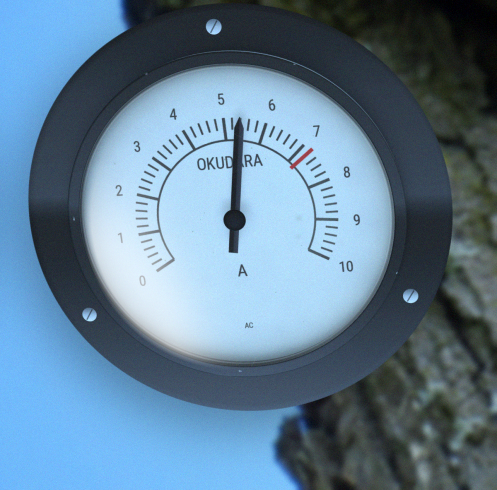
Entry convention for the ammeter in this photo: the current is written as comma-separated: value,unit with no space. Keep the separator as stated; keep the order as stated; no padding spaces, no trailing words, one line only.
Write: 5.4,A
